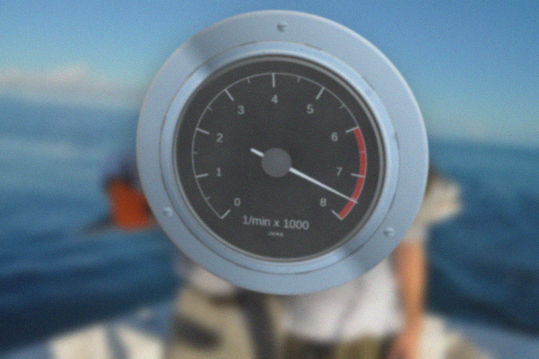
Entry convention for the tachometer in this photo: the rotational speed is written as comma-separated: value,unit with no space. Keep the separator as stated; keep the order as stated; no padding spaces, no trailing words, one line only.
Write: 7500,rpm
